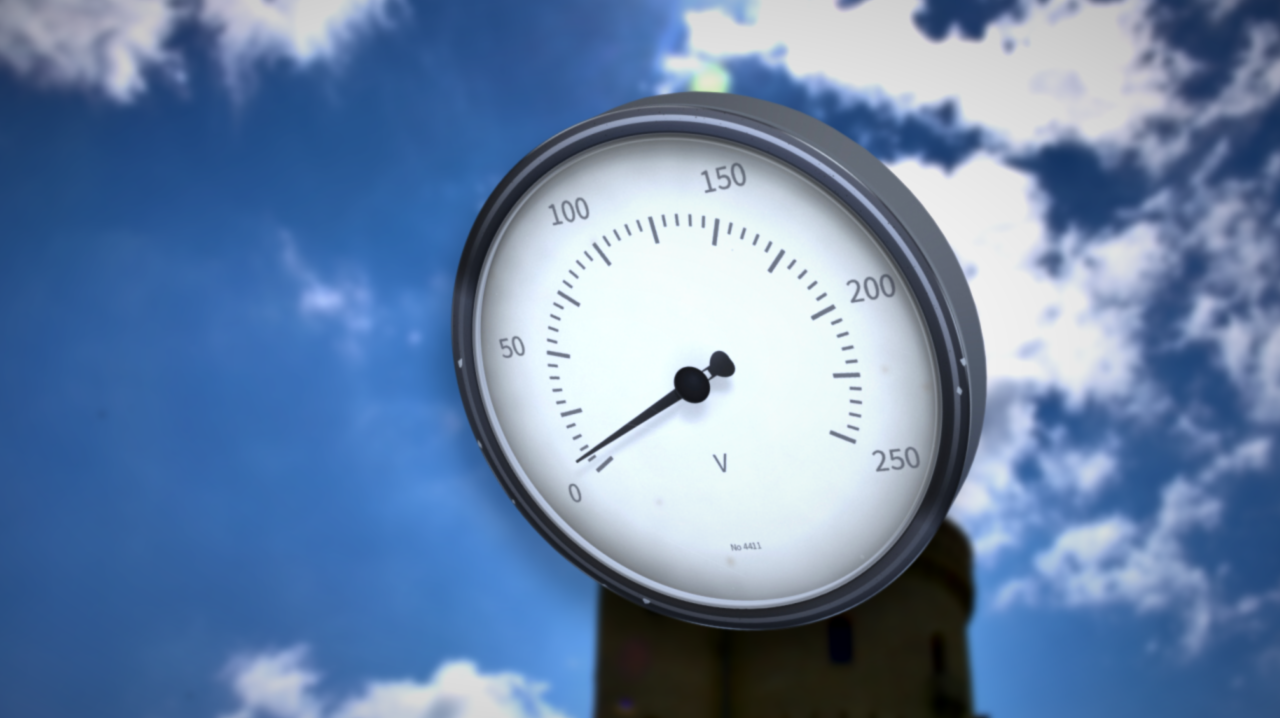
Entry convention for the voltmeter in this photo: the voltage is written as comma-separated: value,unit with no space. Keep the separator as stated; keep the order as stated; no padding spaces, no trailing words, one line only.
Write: 7.5,V
